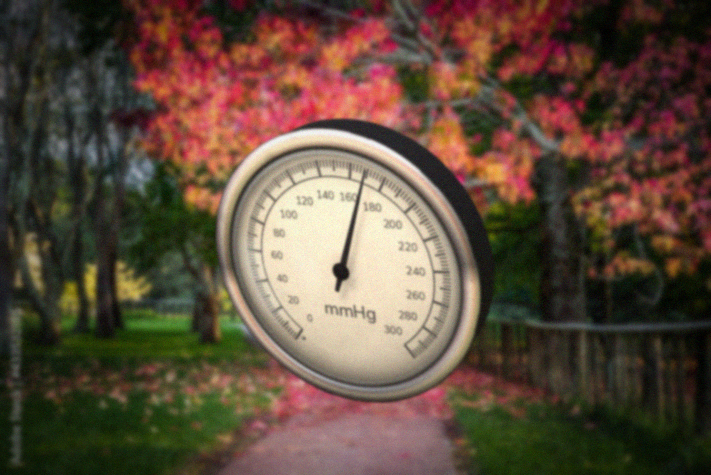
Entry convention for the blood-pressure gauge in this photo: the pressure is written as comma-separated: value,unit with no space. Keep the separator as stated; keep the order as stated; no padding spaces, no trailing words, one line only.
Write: 170,mmHg
